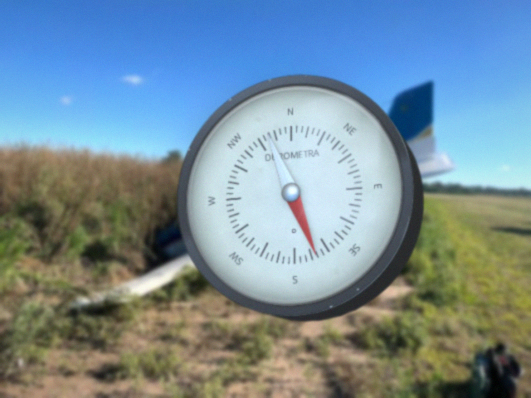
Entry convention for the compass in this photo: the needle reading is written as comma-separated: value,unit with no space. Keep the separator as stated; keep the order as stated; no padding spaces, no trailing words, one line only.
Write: 160,°
